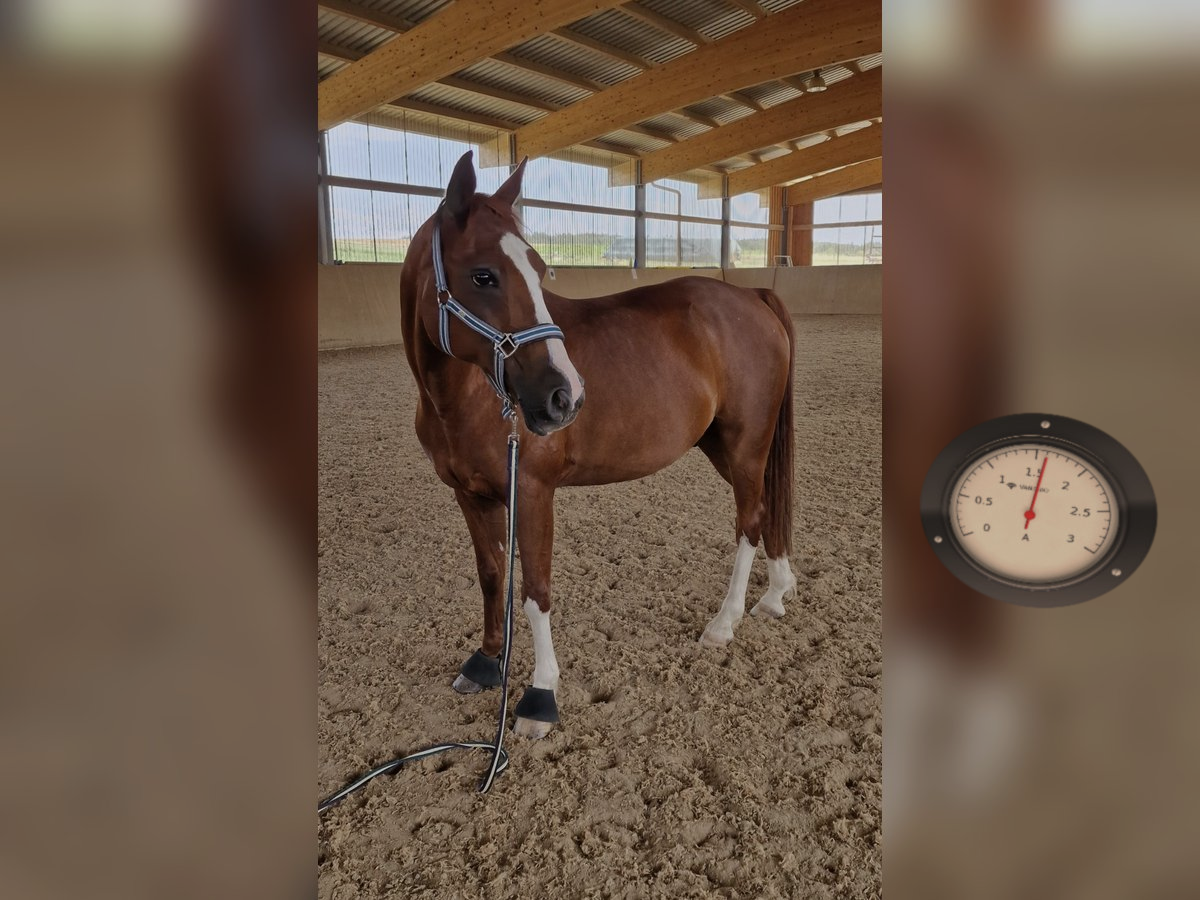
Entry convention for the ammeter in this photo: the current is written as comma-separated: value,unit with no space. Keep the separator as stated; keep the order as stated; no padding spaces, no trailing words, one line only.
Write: 1.6,A
